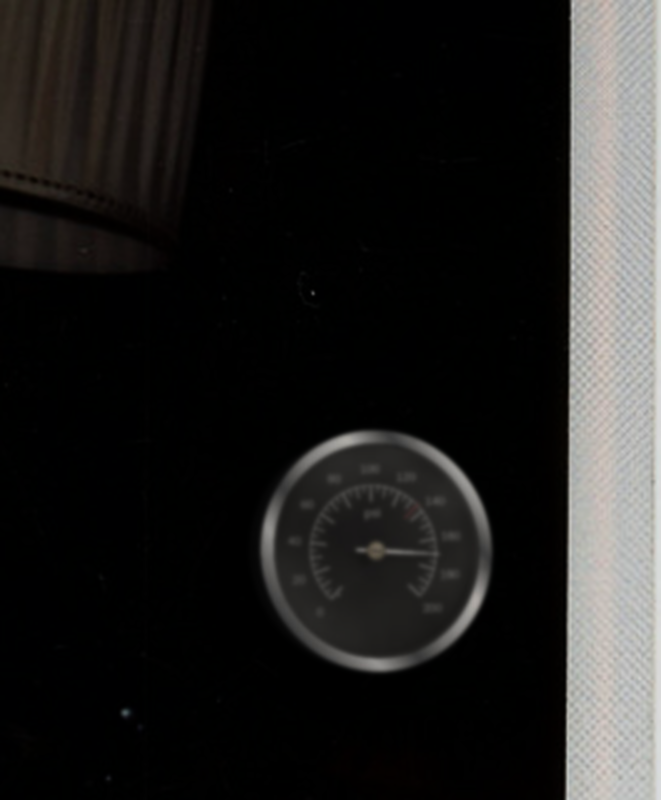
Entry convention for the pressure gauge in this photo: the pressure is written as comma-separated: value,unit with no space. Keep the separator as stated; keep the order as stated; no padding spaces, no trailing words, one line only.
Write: 170,psi
